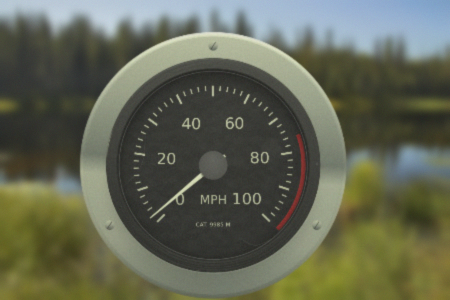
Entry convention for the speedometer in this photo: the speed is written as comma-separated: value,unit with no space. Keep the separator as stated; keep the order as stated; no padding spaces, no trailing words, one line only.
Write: 2,mph
